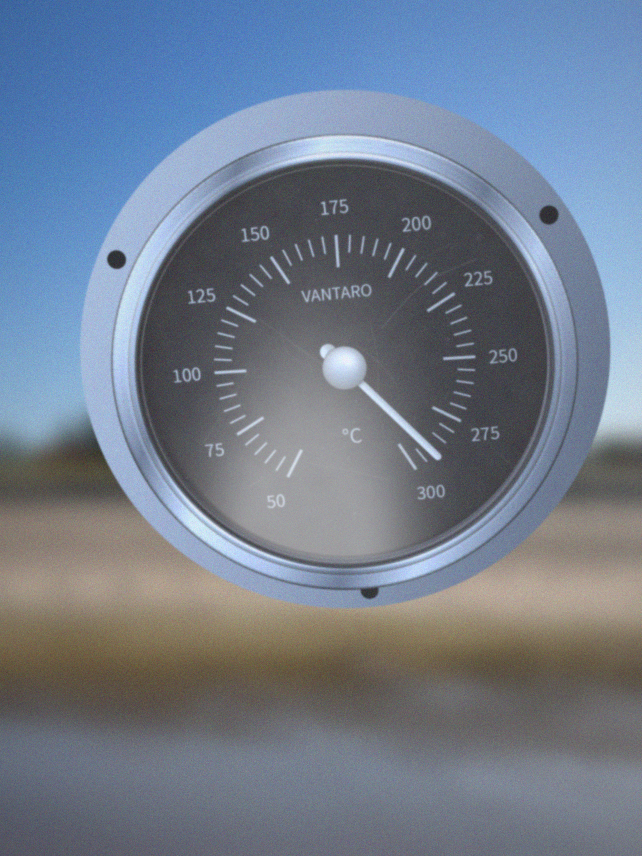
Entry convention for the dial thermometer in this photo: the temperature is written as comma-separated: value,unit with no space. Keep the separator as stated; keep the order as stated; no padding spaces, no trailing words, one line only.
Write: 290,°C
